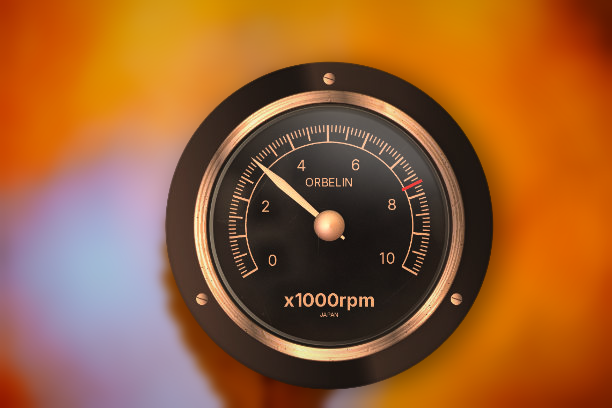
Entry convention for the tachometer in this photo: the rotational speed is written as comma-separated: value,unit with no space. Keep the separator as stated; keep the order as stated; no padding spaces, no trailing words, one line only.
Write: 3000,rpm
